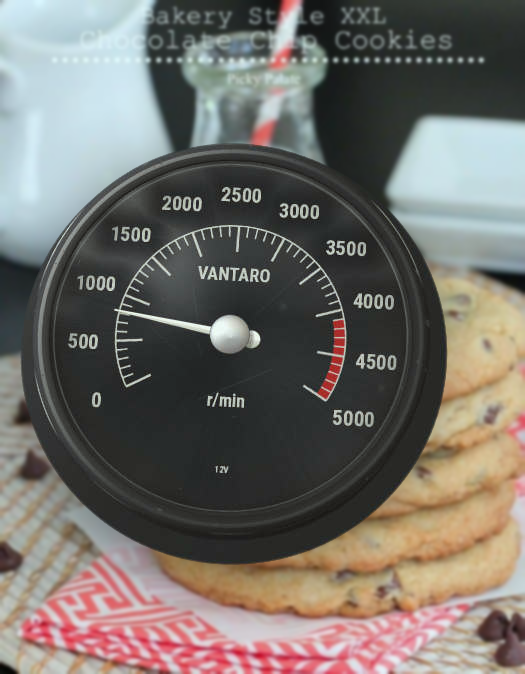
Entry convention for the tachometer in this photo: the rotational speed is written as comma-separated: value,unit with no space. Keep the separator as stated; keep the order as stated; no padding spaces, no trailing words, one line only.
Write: 800,rpm
